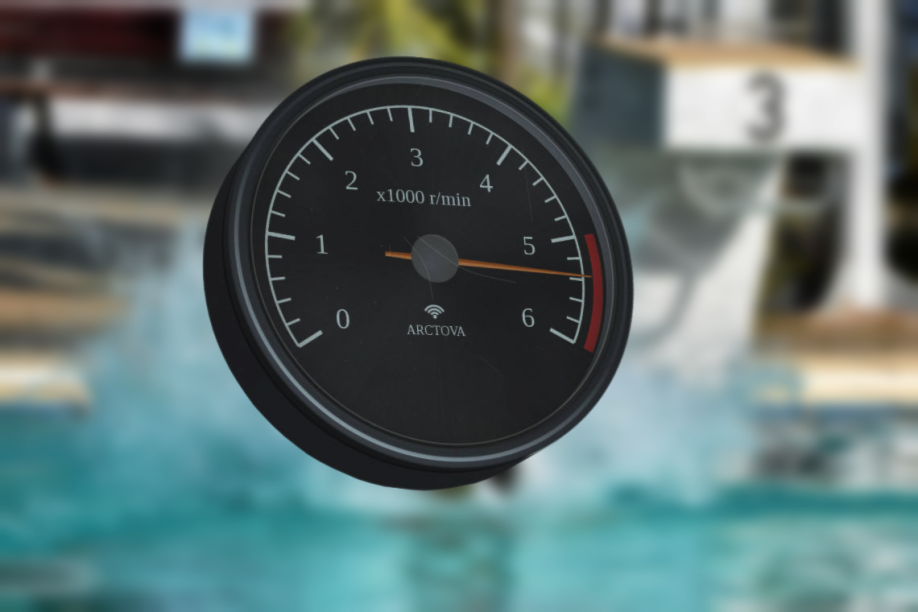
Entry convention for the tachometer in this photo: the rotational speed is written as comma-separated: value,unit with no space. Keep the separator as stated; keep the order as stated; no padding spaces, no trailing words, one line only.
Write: 5400,rpm
